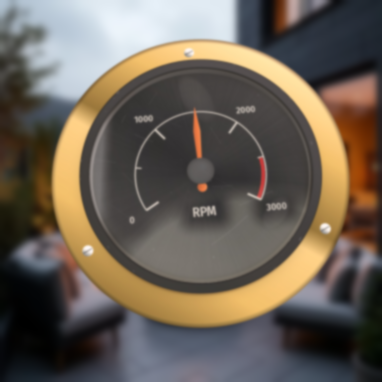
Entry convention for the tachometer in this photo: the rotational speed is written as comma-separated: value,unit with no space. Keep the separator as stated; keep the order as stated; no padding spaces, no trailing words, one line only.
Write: 1500,rpm
